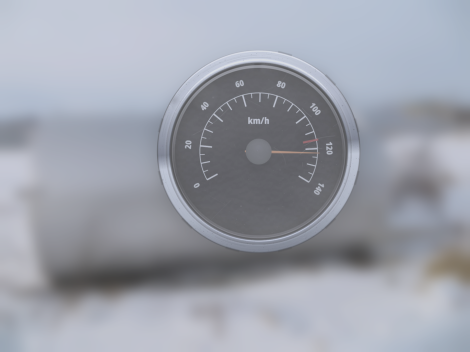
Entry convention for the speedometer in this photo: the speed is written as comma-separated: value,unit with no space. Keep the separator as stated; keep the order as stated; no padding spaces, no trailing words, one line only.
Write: 122.5,km/h
